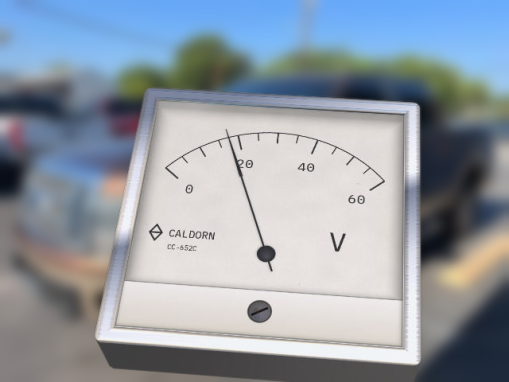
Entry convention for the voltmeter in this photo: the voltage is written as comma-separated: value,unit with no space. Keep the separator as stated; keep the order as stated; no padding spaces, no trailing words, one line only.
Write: 17.5,V
